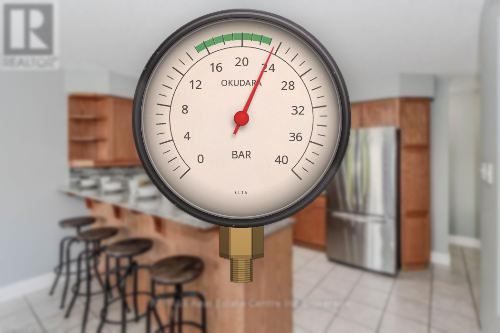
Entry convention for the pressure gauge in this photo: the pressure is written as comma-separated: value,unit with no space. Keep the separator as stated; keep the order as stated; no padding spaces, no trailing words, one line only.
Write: 23.5,bar
